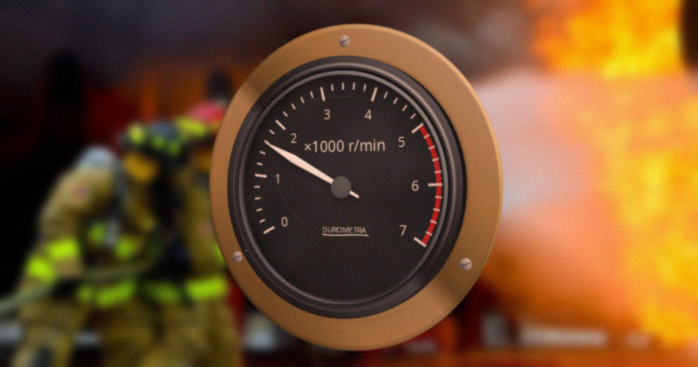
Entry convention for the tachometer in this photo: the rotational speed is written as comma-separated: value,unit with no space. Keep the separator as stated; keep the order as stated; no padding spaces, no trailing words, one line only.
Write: 1600,rpm
